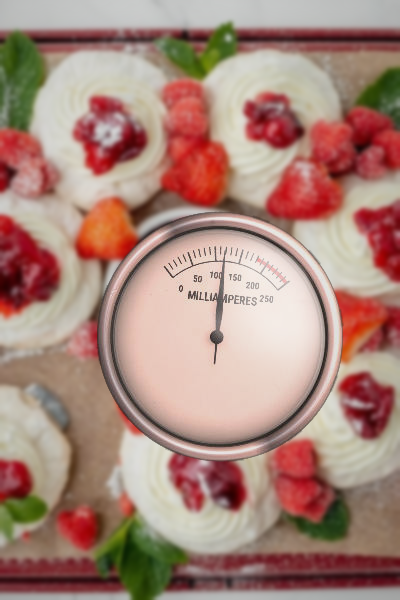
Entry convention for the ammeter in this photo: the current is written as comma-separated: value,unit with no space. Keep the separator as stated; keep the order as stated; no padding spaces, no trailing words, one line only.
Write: 120,mA
